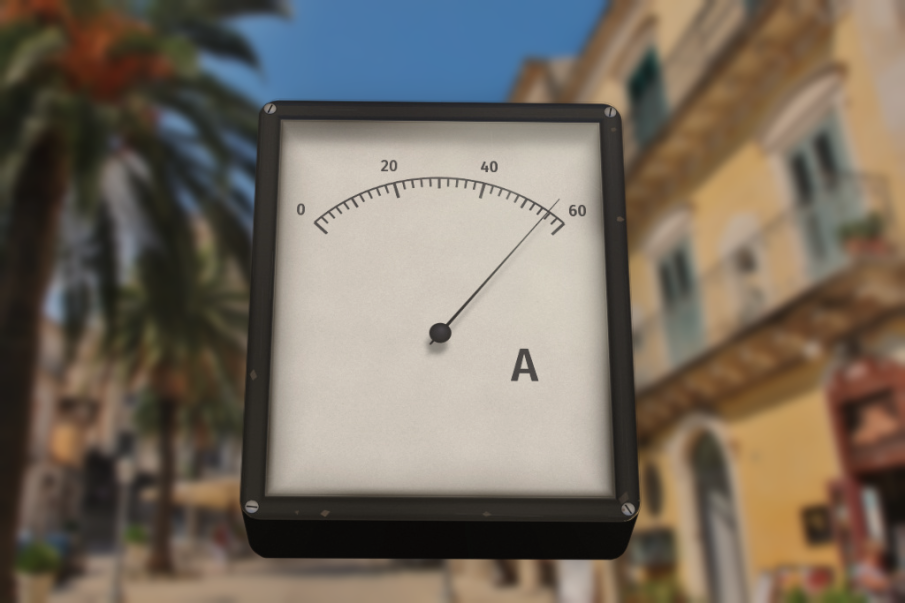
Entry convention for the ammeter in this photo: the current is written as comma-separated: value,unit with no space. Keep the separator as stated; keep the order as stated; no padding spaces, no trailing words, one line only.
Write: 56,A
